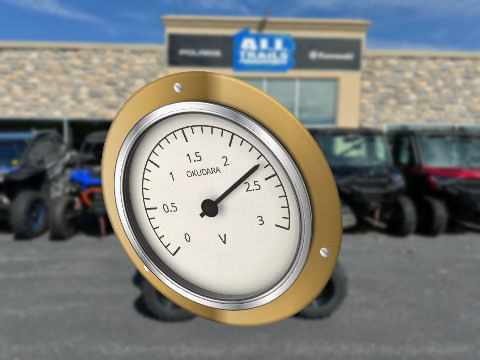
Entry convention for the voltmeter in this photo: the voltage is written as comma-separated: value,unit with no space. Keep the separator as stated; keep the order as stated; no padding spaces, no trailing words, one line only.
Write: 2.35,V
